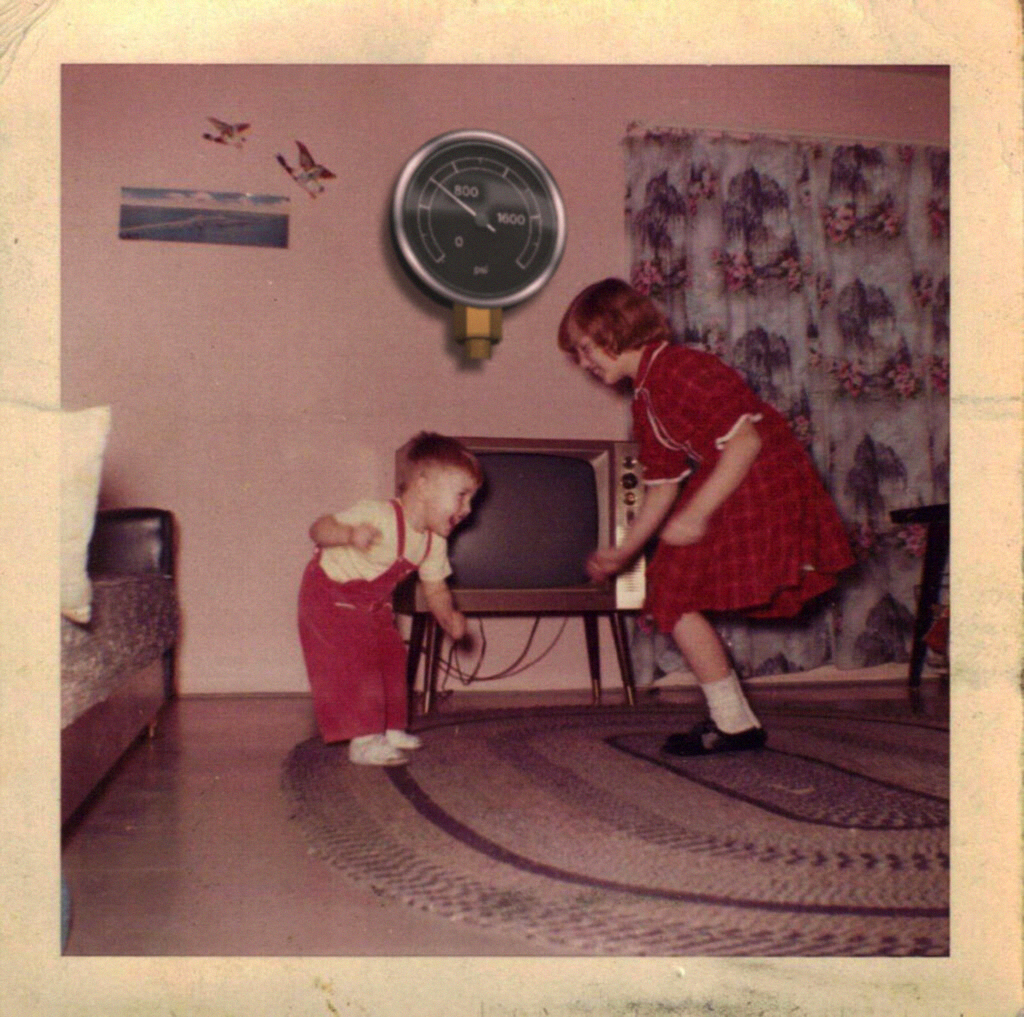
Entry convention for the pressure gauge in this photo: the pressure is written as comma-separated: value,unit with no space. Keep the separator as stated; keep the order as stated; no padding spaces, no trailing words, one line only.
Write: 600,psi
